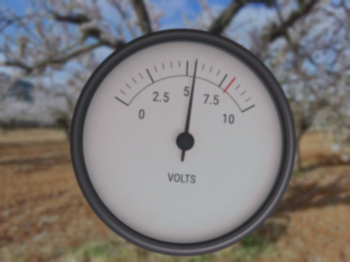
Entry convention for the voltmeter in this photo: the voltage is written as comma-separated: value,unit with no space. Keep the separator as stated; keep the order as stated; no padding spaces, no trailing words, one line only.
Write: 5.5,V
